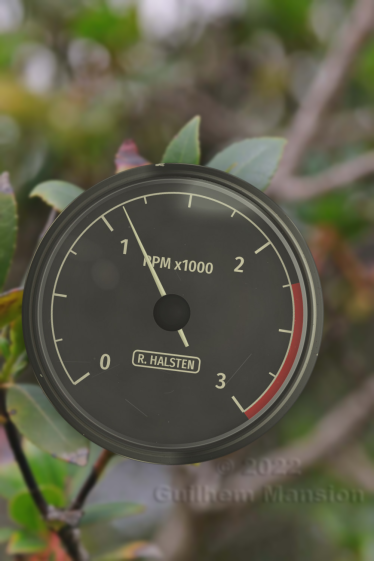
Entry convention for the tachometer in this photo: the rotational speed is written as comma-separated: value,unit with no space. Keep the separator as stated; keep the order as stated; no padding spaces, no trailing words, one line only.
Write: 1125,rpm
